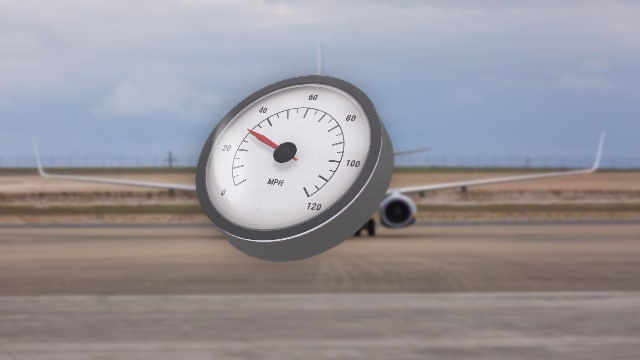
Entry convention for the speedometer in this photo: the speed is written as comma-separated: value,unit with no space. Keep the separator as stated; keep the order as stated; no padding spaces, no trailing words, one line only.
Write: 30,mph
